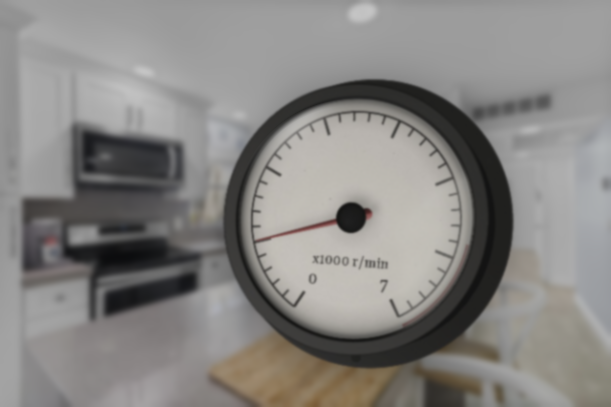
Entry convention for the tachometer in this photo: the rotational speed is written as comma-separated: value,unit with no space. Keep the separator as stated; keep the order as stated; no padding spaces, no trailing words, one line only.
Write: 1000,rpm
